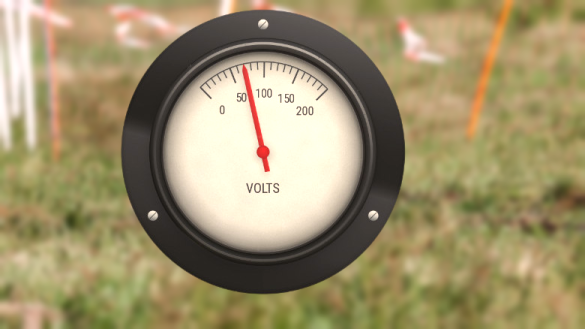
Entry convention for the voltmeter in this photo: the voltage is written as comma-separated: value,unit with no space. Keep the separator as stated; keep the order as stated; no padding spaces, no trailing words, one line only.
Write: 70,V
